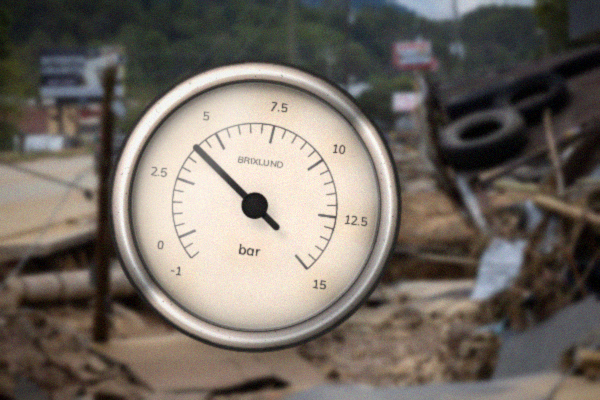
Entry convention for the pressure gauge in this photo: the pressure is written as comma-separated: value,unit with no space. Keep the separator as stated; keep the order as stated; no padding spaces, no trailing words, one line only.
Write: 4,bar
